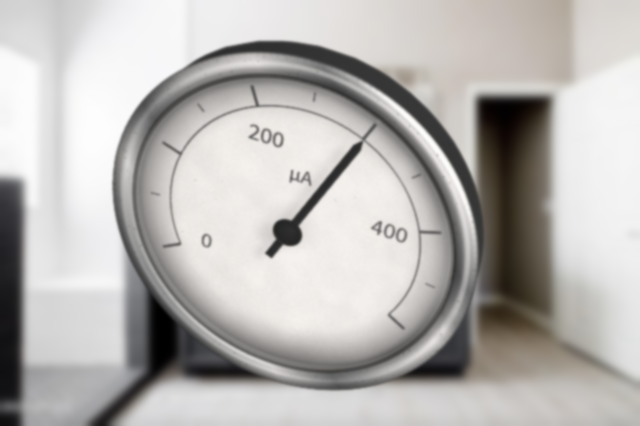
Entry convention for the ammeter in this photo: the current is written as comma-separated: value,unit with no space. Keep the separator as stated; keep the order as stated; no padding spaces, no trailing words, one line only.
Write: 300,µA
